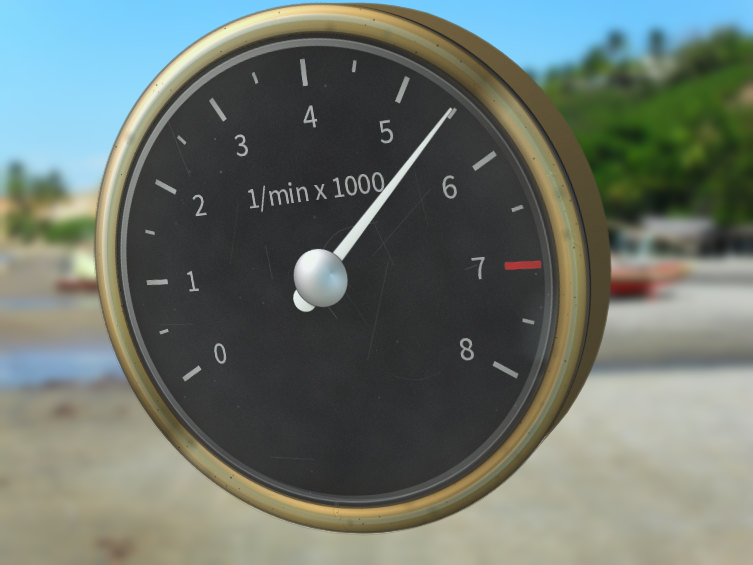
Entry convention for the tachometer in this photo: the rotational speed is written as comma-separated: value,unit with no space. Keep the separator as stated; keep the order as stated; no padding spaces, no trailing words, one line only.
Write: 5500,rpm
